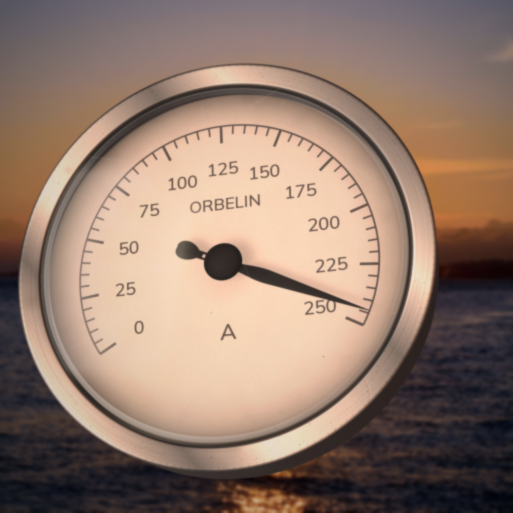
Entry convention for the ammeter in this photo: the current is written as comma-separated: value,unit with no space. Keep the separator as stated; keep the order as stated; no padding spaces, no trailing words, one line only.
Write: 245,A
